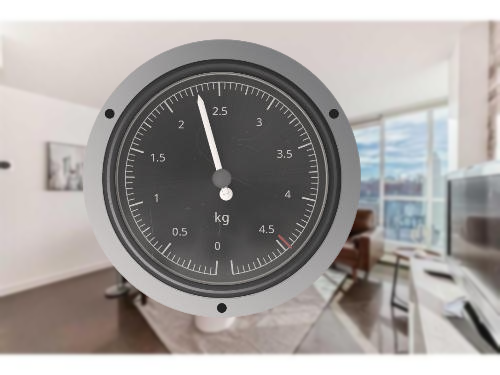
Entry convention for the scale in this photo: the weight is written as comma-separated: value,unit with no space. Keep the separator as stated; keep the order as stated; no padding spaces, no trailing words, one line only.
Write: 2.3,kg
